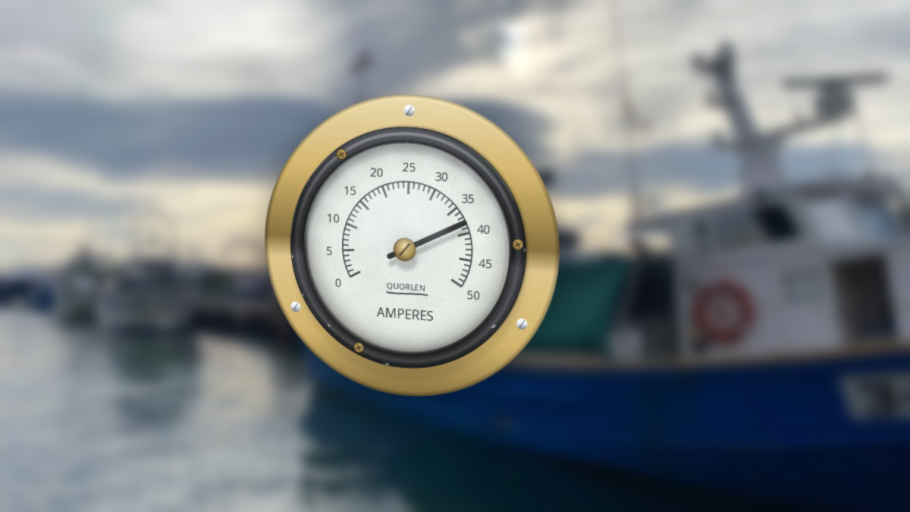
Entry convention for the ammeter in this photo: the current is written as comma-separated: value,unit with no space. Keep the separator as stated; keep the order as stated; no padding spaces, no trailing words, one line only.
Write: 38,A
